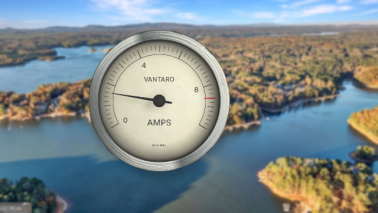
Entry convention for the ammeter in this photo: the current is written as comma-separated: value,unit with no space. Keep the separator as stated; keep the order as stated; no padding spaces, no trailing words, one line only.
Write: 1.6,A
